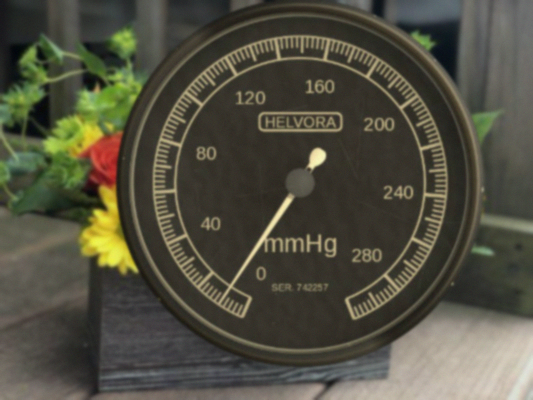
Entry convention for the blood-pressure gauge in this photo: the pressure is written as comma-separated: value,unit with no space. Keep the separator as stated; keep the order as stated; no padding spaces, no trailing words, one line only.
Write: 10,mmHg
